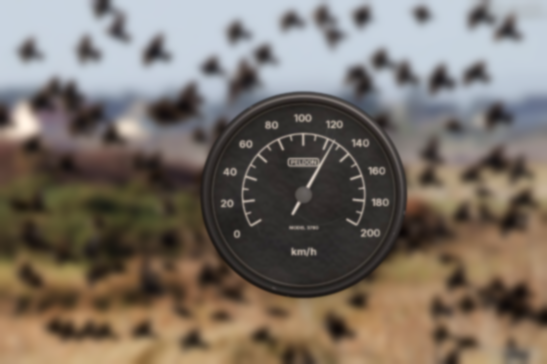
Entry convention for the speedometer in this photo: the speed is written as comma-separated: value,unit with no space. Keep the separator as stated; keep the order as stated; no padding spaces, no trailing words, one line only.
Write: 125,km/h
